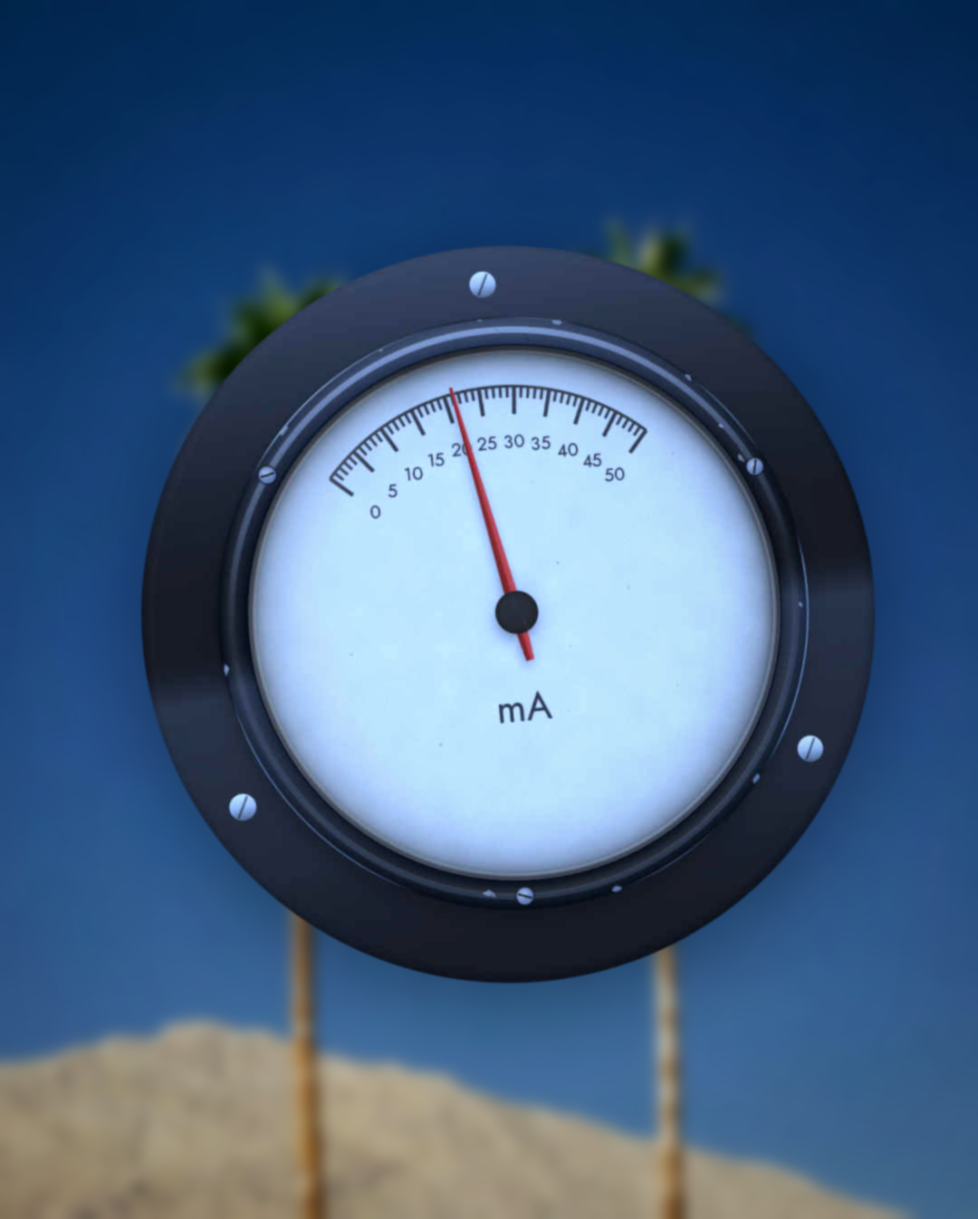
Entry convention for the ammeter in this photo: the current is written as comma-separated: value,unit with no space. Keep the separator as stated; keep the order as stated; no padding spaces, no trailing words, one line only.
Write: 21,mA
